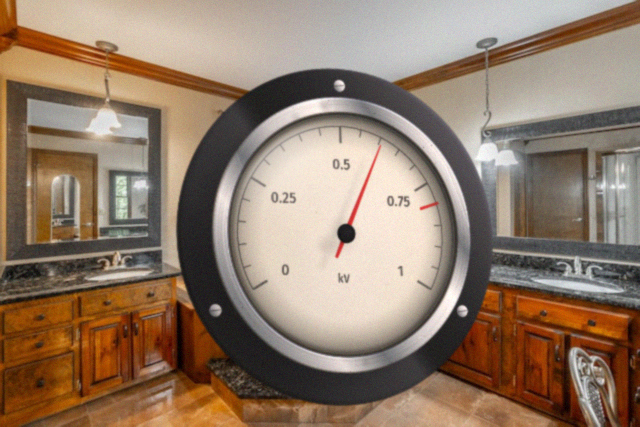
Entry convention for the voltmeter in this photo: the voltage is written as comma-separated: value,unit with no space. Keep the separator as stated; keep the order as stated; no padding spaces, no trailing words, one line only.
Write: 0.6,kV
